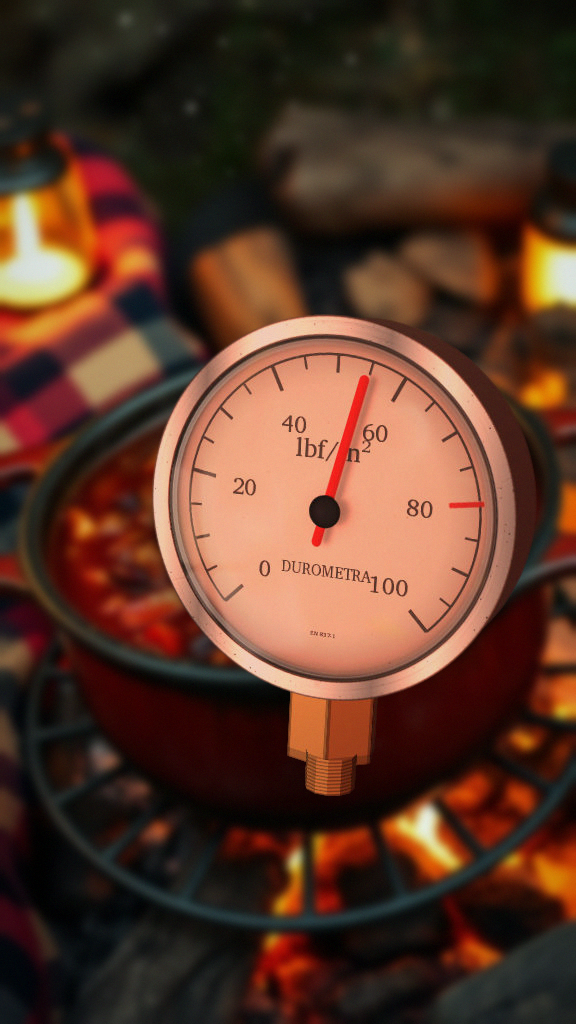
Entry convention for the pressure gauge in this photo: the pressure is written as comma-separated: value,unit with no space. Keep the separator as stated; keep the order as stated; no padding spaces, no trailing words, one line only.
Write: 55,psi
